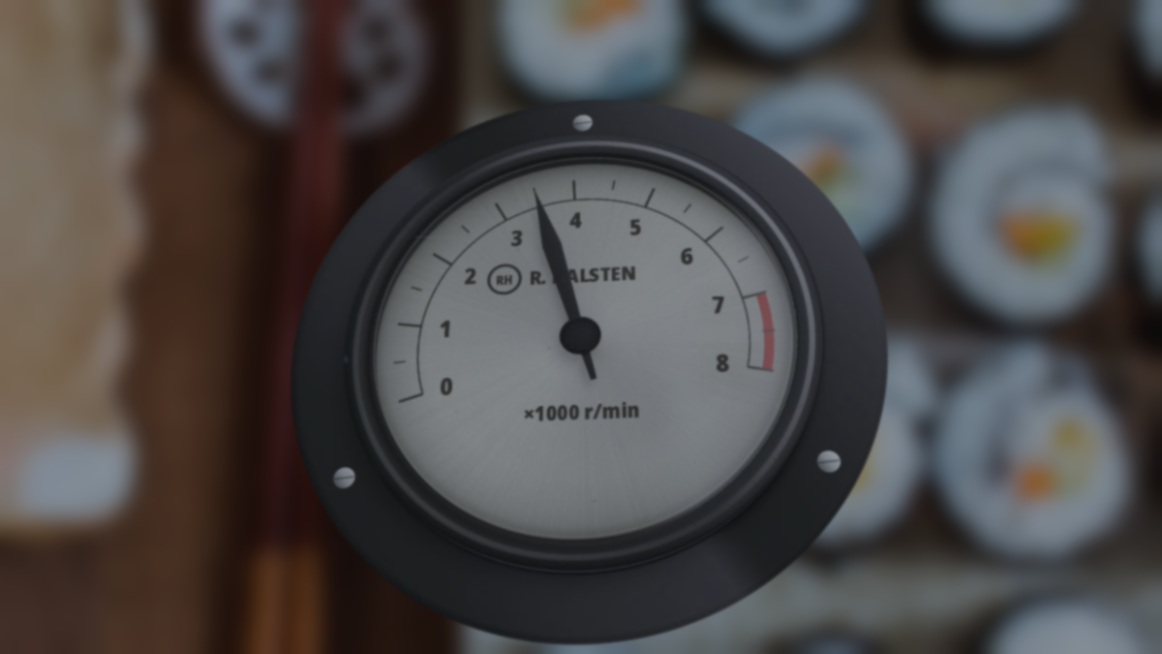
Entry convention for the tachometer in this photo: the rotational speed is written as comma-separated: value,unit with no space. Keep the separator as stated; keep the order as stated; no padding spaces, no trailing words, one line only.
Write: 3500,rpm
